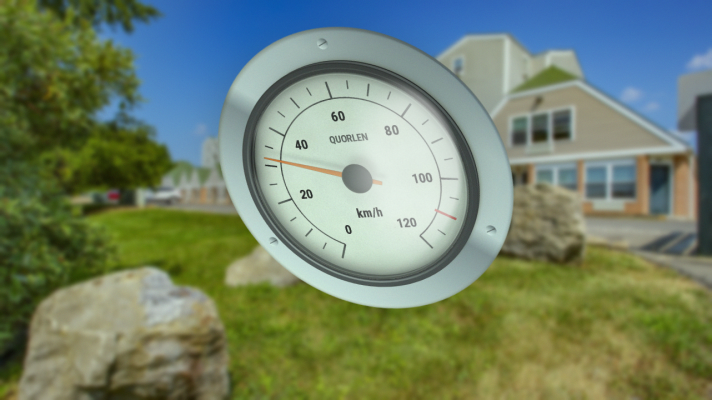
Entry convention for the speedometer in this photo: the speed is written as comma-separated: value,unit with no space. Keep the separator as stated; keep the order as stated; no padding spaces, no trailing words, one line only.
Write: 32.5,km/h
